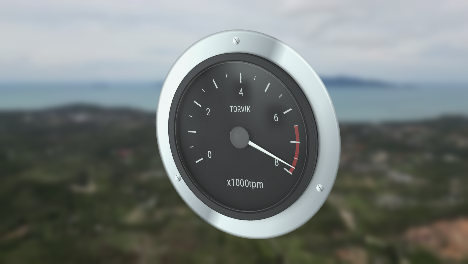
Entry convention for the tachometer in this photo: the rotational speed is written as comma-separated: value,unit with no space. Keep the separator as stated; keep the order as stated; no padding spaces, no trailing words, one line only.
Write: 7750,rpm
